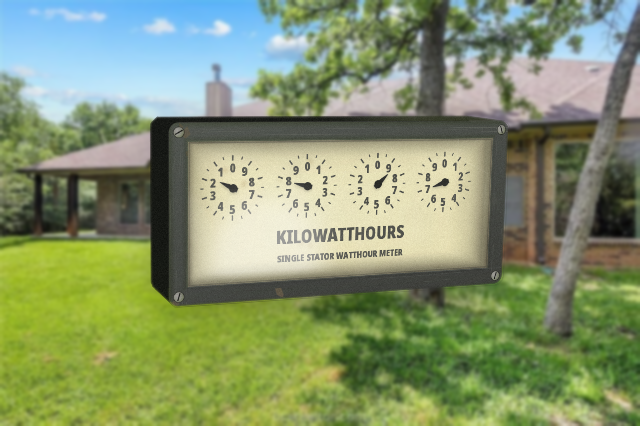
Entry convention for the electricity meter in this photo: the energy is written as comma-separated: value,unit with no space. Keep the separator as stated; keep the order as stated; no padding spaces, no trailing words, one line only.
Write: 1787,kWh
